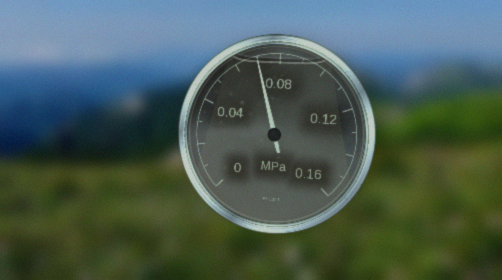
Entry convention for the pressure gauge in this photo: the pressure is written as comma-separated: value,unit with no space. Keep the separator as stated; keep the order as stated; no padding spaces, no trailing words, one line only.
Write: 0.07,MPa
